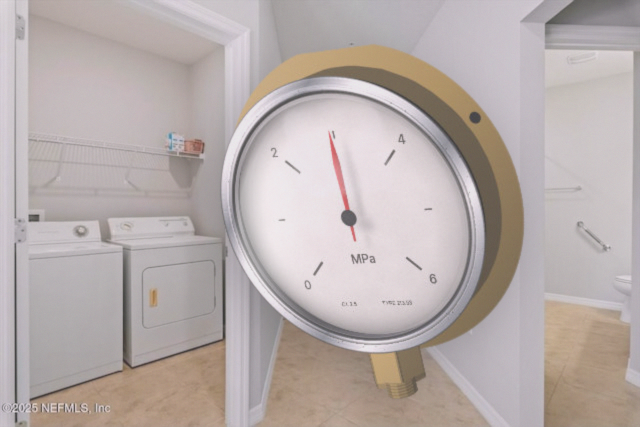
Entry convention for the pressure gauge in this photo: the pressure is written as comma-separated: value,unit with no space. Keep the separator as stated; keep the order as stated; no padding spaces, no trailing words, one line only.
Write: 3,MPa
